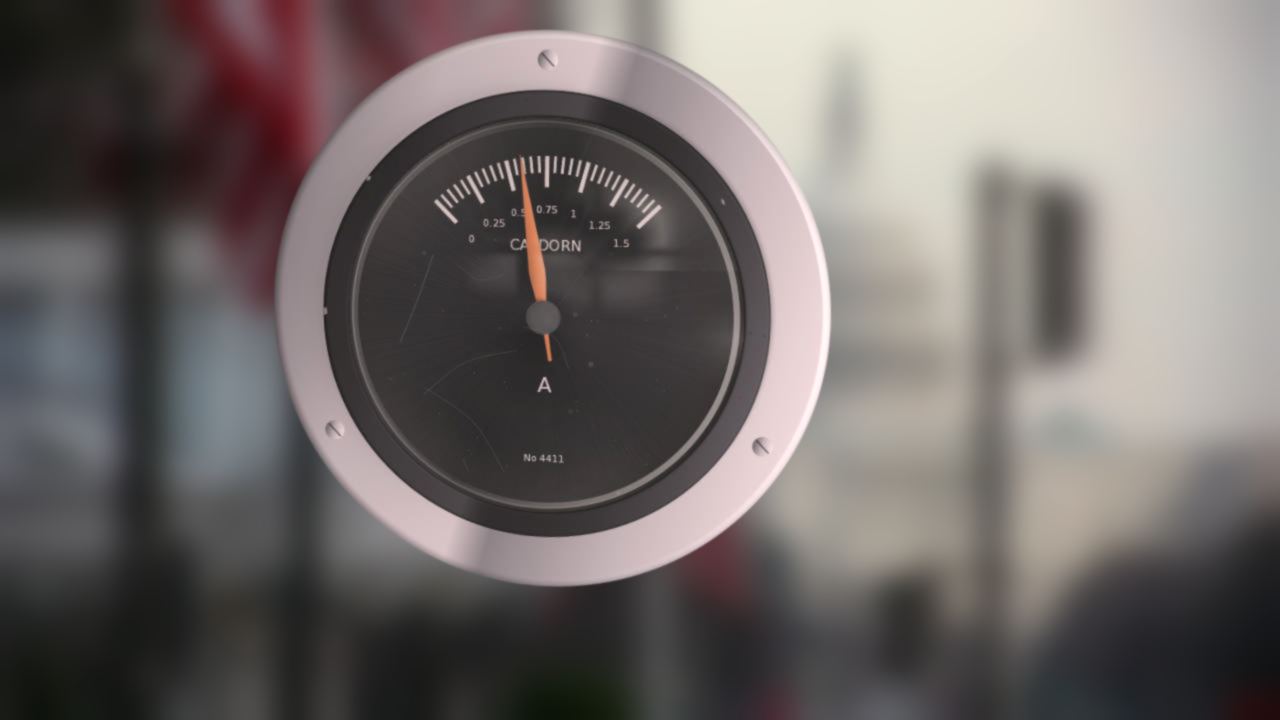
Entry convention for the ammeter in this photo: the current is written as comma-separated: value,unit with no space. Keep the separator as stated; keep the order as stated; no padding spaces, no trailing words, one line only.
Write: 0.6,A
